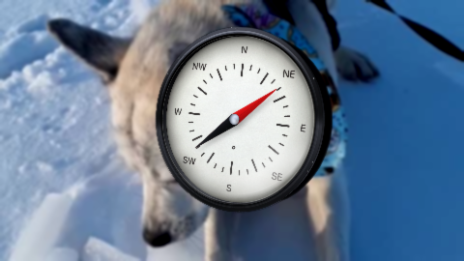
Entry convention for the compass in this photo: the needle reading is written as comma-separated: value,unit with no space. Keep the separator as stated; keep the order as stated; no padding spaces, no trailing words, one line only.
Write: 50,°
